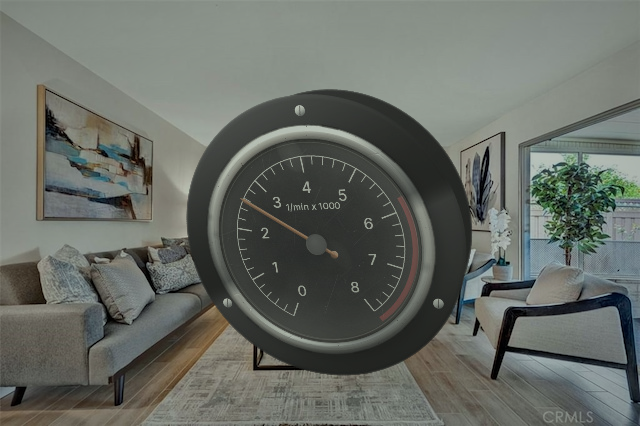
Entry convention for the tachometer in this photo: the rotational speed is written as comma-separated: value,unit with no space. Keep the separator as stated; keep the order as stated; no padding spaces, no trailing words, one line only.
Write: 2600,rpm
